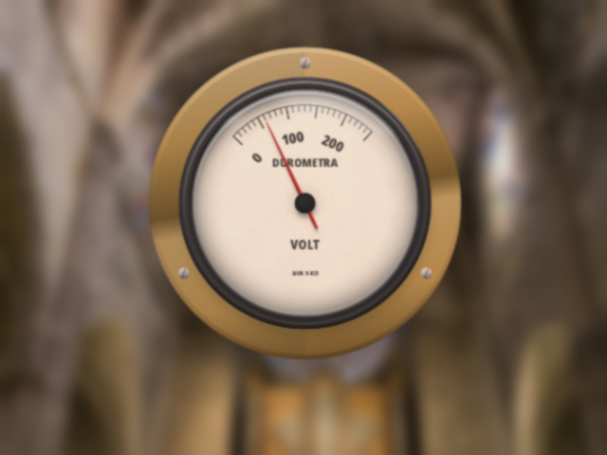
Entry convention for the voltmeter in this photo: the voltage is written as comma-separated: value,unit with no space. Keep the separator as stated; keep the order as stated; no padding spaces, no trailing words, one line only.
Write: 60,V
